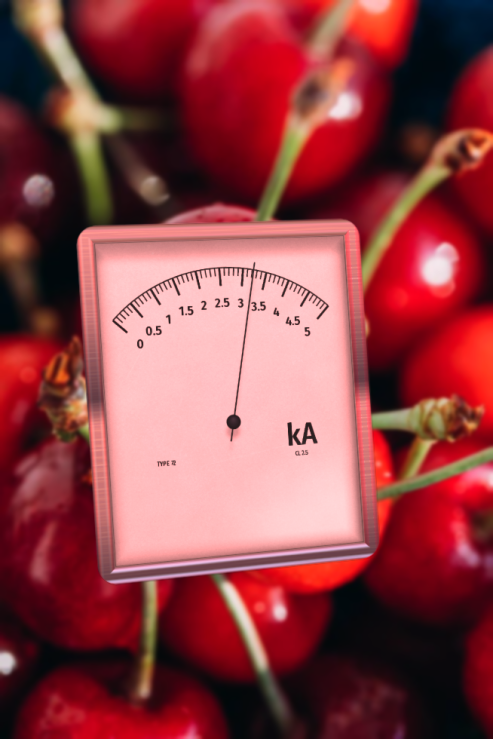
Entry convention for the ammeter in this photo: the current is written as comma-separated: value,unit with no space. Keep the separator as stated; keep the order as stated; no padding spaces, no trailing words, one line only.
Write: 3.2,kA
